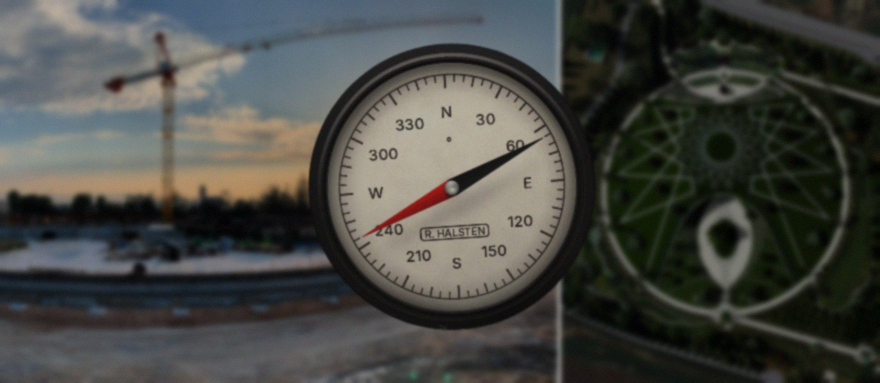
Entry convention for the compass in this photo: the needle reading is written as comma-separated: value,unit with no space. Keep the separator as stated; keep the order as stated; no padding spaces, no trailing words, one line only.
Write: 245,°
